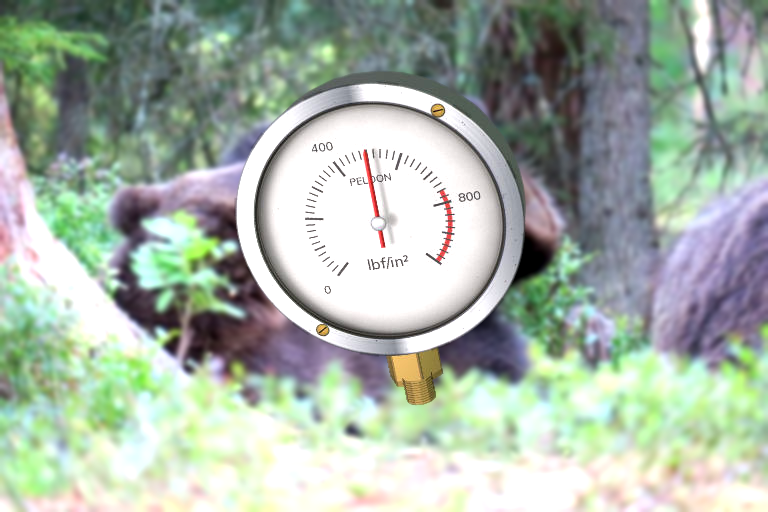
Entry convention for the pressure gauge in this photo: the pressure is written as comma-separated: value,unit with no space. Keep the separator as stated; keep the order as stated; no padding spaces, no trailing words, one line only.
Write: 500,psi
